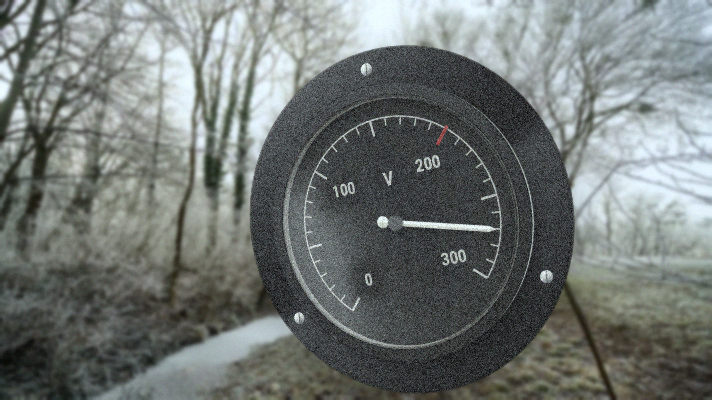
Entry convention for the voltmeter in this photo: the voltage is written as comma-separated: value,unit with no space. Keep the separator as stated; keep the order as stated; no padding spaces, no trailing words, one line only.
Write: 270,V
